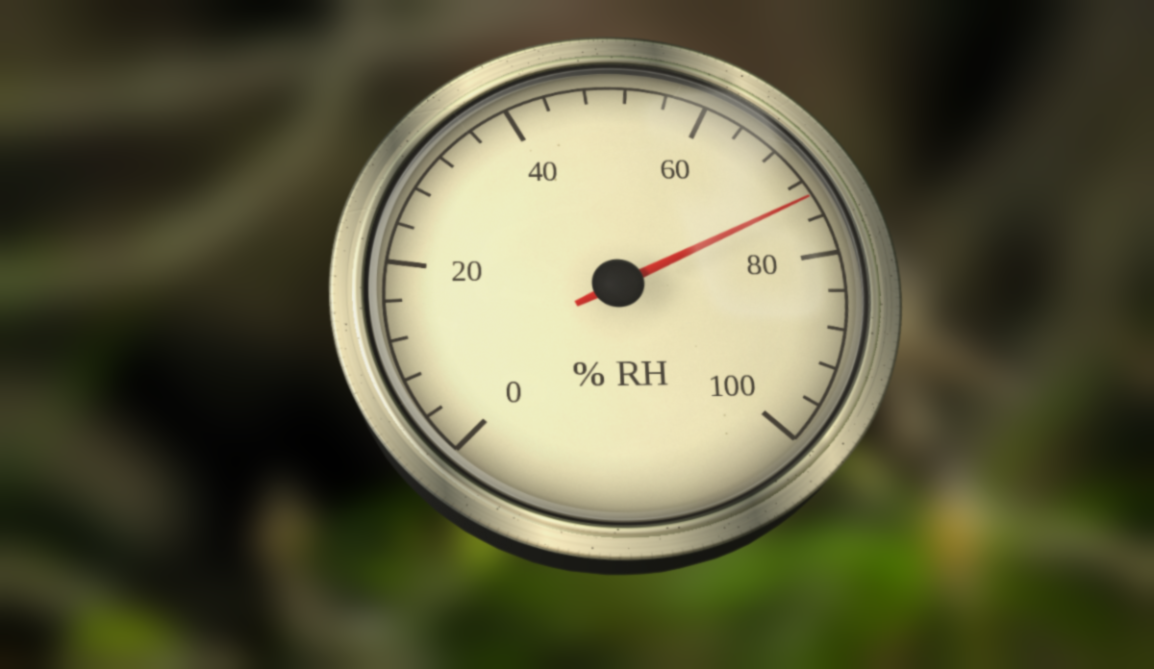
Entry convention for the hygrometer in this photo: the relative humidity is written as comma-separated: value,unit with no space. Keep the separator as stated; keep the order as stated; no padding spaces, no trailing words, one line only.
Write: 74,%
